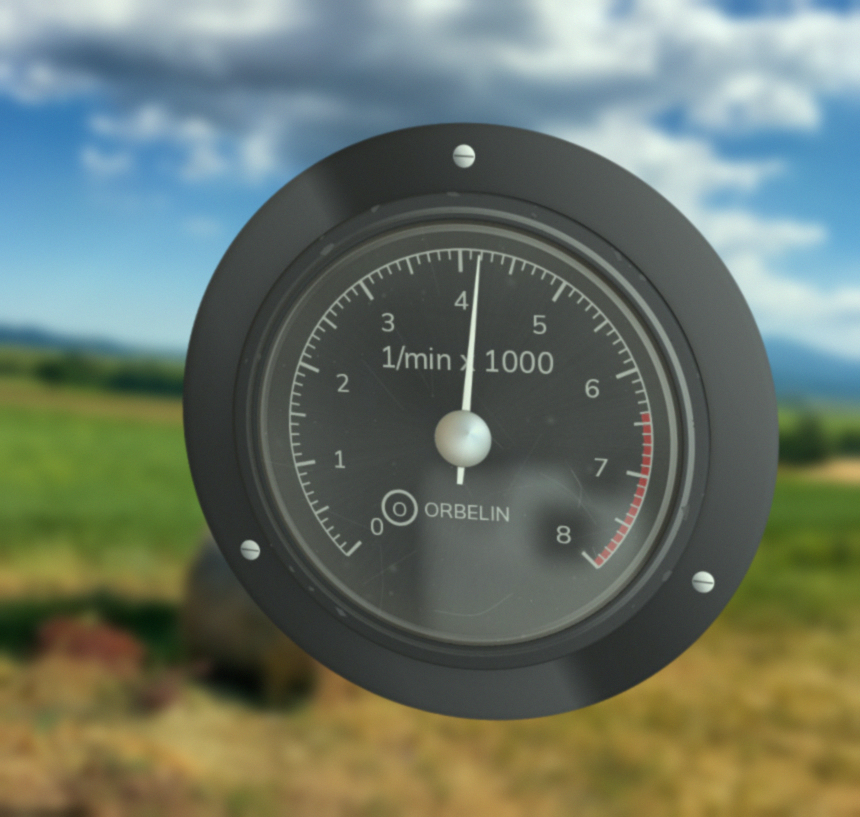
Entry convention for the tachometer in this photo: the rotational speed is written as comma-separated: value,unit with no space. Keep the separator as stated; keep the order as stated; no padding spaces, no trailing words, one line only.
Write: 4200,rpm
